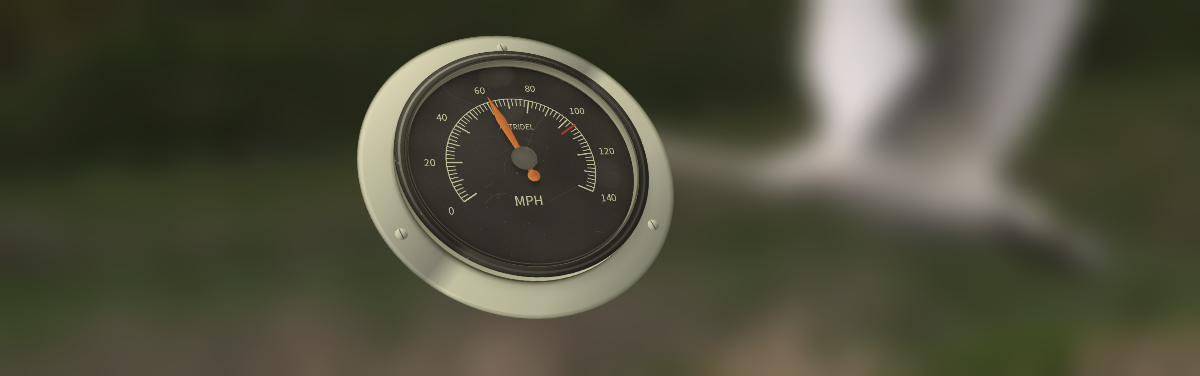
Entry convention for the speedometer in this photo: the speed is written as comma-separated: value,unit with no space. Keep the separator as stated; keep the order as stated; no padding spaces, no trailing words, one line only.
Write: 60,mph
